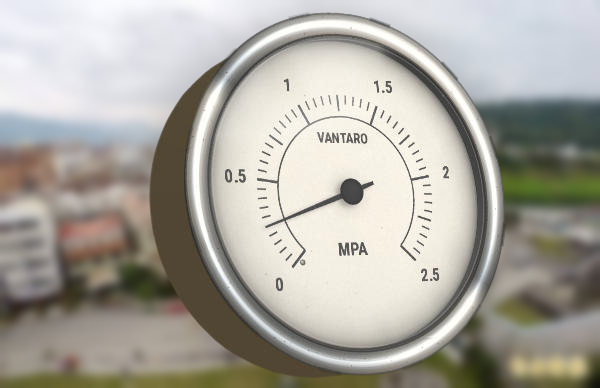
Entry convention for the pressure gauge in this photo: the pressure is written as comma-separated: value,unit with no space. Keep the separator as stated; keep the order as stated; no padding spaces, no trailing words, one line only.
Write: 0.25,MPa
